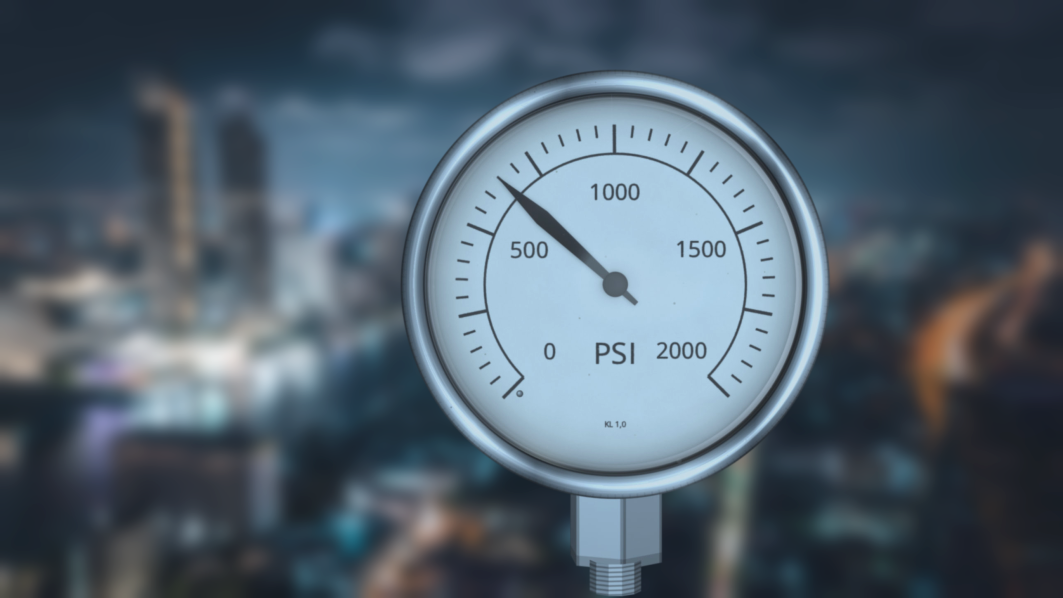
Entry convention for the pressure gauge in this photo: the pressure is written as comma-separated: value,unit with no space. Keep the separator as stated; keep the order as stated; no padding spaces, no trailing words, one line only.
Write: 650,psi
